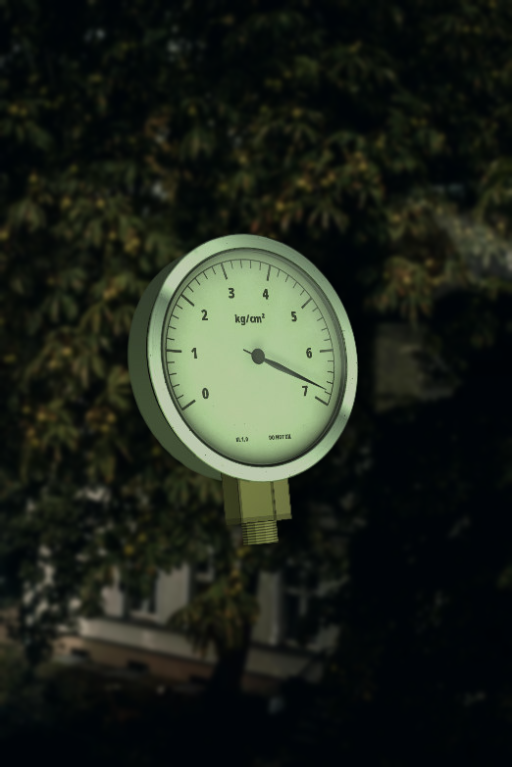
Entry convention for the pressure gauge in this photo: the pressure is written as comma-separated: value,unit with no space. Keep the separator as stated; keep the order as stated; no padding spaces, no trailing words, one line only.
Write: 6.8,kg/cm²
